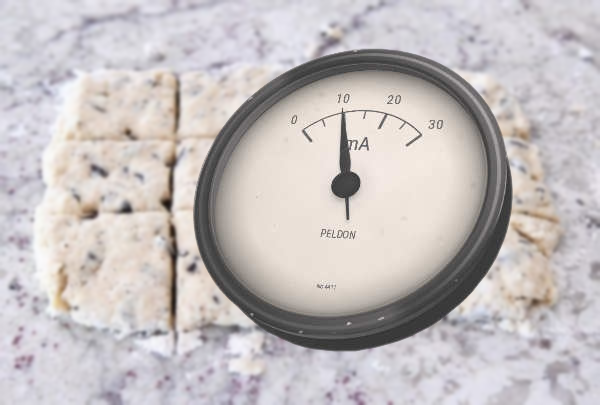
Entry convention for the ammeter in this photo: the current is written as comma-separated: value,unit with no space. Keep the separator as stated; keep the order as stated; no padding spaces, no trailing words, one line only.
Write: 10,mA
